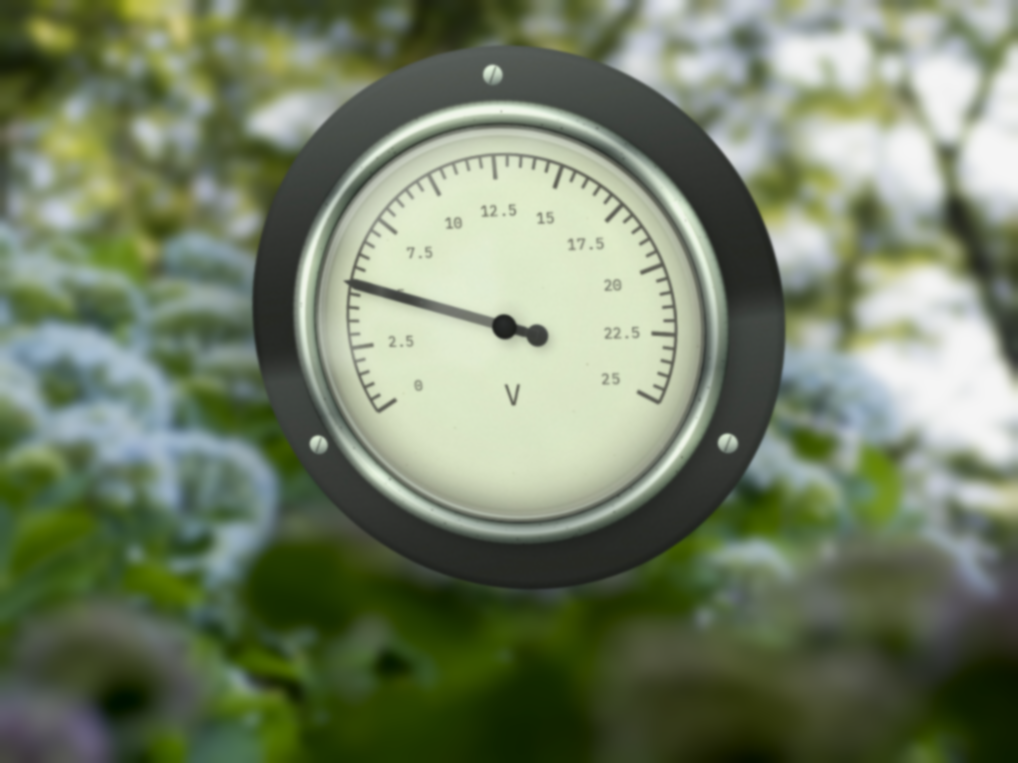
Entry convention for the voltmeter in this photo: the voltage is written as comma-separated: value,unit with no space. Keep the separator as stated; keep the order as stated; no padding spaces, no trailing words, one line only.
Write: 5,V
